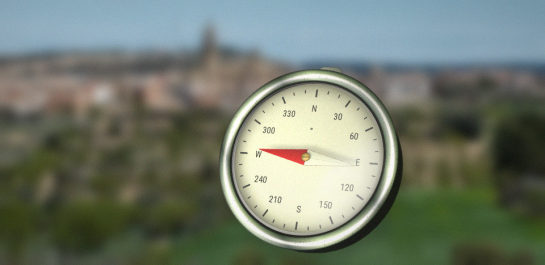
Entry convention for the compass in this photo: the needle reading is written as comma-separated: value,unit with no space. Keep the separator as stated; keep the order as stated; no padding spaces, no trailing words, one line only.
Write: 275,°
